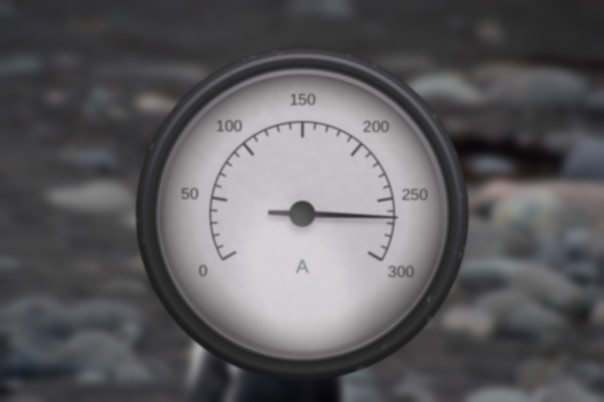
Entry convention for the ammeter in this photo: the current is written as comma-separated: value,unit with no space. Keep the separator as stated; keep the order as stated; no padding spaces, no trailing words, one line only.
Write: 265,A
